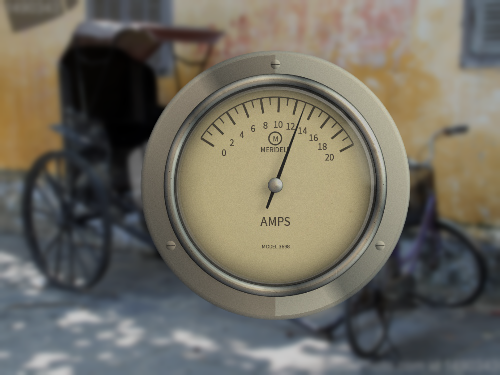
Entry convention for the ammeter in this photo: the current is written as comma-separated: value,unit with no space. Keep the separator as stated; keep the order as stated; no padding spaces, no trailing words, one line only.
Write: 13,A
